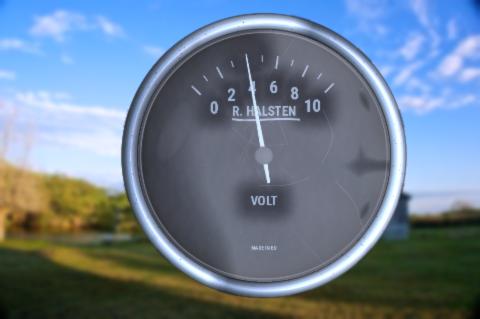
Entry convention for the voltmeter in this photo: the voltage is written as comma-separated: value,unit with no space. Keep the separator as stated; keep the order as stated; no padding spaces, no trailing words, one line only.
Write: 4,V
